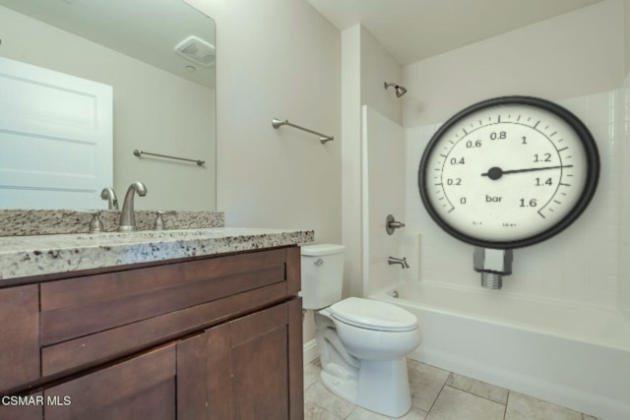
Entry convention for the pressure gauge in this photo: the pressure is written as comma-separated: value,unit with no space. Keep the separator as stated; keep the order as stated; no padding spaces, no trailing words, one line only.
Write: 1.3,bar
